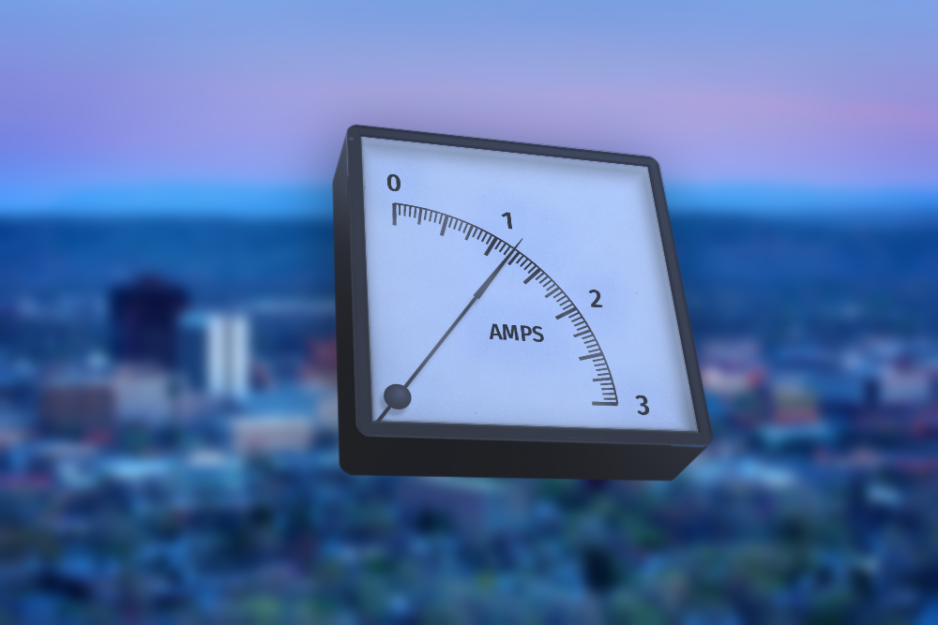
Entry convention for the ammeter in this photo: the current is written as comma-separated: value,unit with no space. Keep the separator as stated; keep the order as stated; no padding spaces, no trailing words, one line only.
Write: 1.2,A
